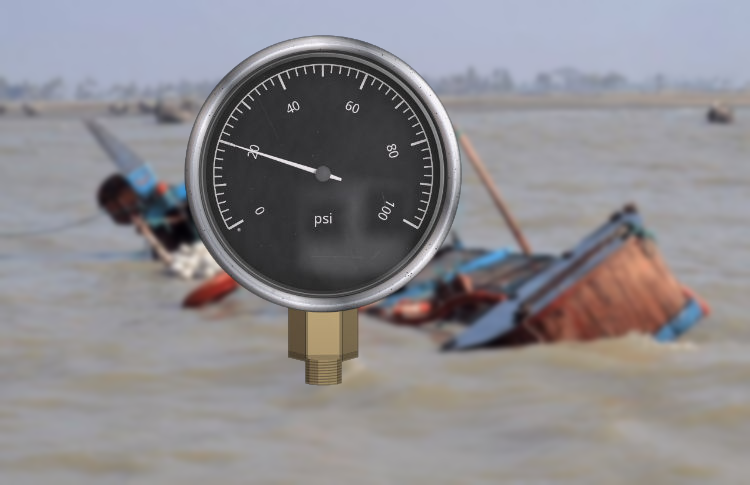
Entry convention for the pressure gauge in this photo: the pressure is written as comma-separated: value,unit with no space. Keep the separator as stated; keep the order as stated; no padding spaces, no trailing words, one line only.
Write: 20,psi
